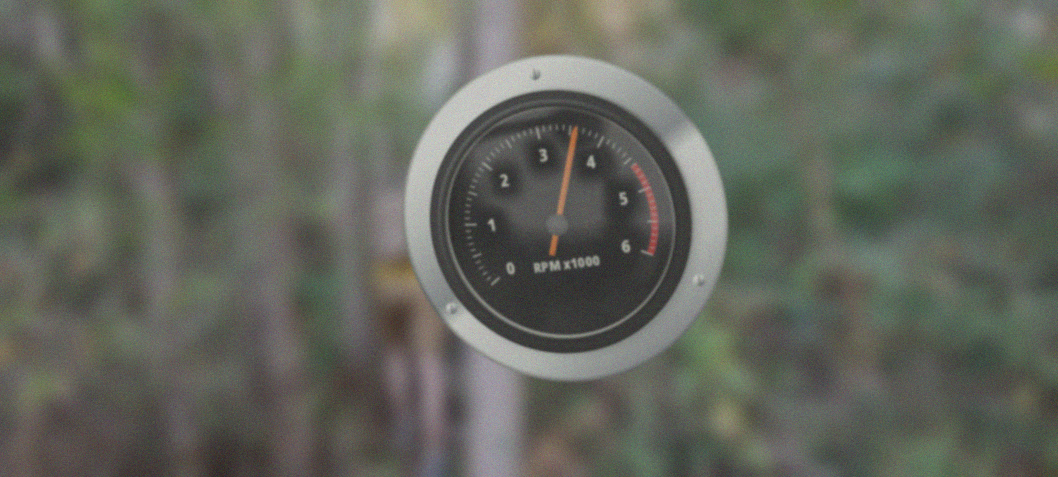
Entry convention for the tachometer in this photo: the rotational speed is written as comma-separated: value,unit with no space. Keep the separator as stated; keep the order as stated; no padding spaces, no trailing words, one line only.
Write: 3600,rpm
